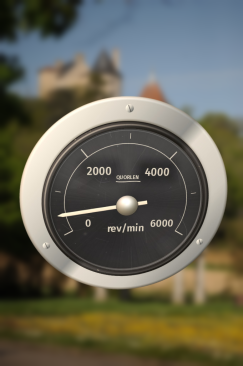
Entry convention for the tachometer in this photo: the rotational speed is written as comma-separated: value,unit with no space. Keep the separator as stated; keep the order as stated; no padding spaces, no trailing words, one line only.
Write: 500,rpm
